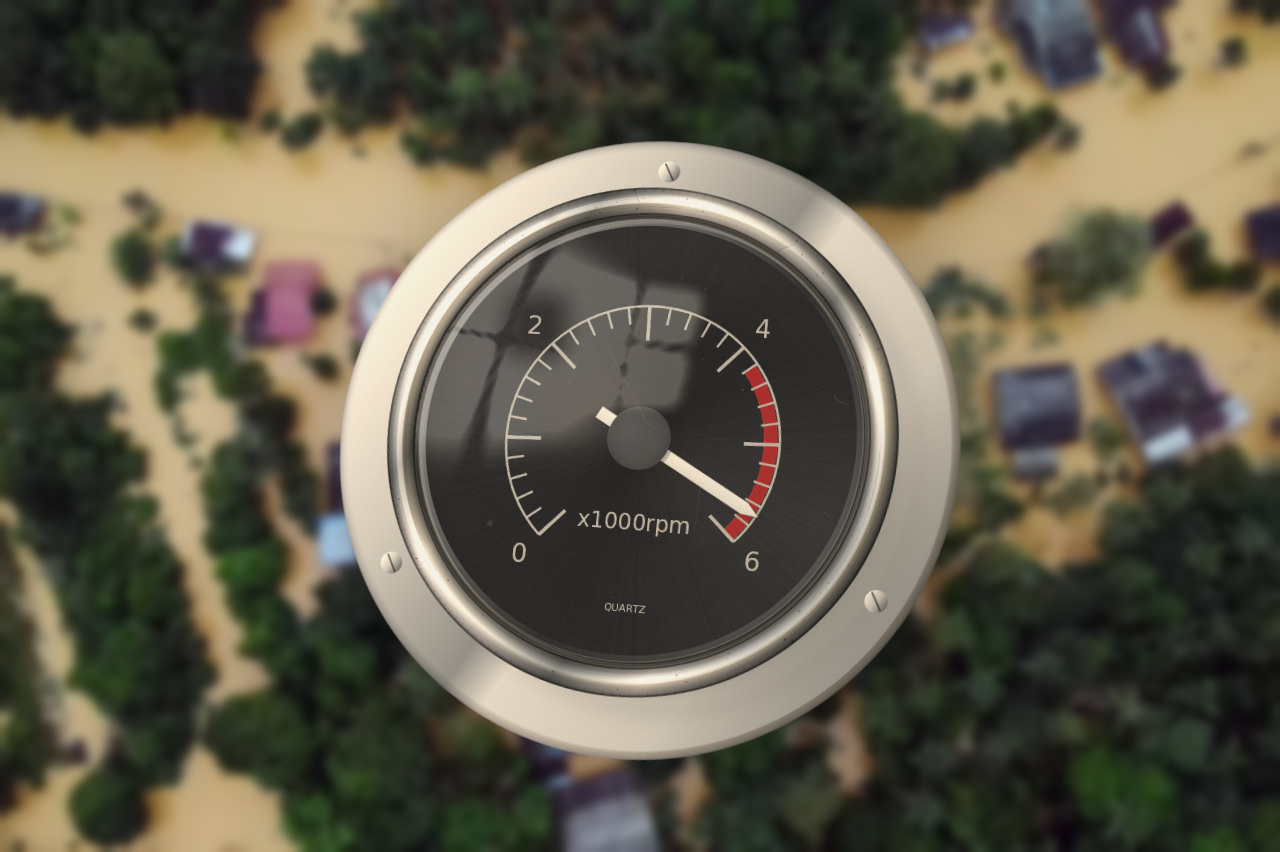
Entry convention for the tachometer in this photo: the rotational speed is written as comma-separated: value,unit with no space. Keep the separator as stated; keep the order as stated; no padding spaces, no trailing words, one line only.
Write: 5700,rpm
